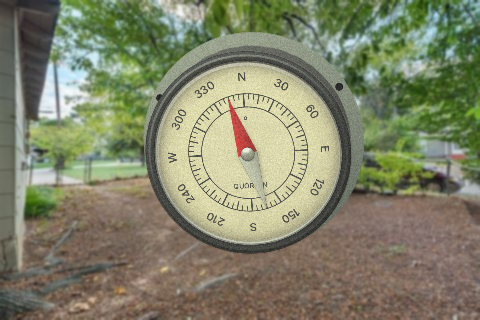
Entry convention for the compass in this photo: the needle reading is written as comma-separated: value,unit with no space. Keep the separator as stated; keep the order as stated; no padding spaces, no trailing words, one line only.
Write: 345,°
